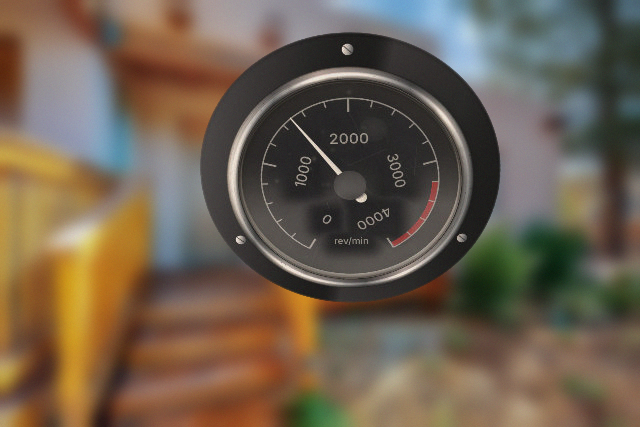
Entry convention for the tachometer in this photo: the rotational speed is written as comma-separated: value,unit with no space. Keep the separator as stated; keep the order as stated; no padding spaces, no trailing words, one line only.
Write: 1500,rpm
